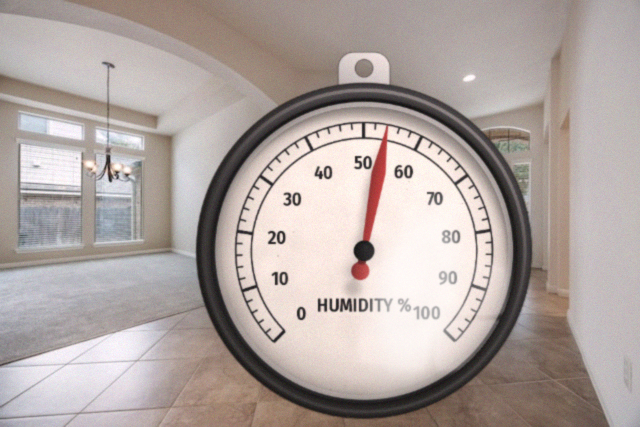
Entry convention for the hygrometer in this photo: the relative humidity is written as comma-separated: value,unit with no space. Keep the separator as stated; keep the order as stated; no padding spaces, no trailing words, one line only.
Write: 54,%
